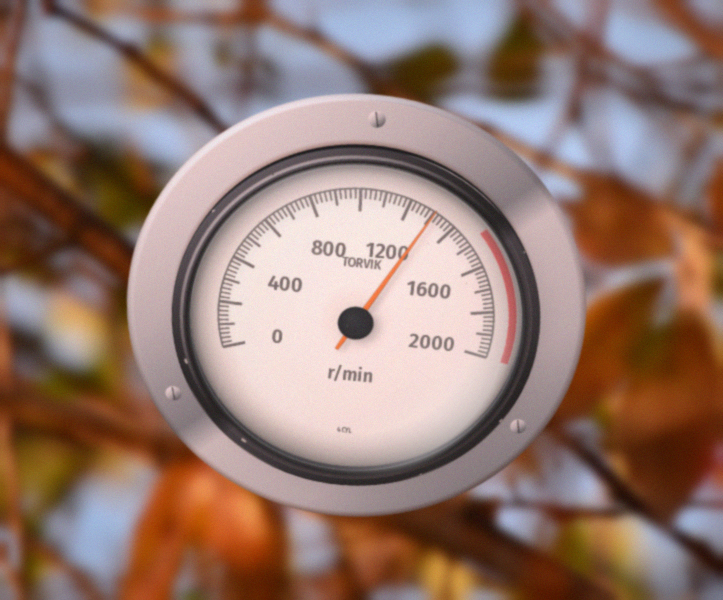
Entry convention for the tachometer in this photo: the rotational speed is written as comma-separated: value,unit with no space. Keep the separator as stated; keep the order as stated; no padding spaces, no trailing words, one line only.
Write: 1300,rpm
